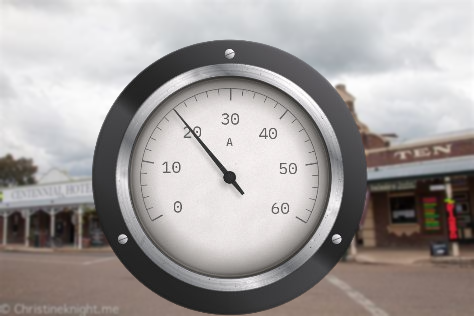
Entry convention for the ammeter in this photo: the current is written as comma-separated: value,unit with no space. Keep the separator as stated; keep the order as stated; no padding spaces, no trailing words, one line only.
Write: 20,A
